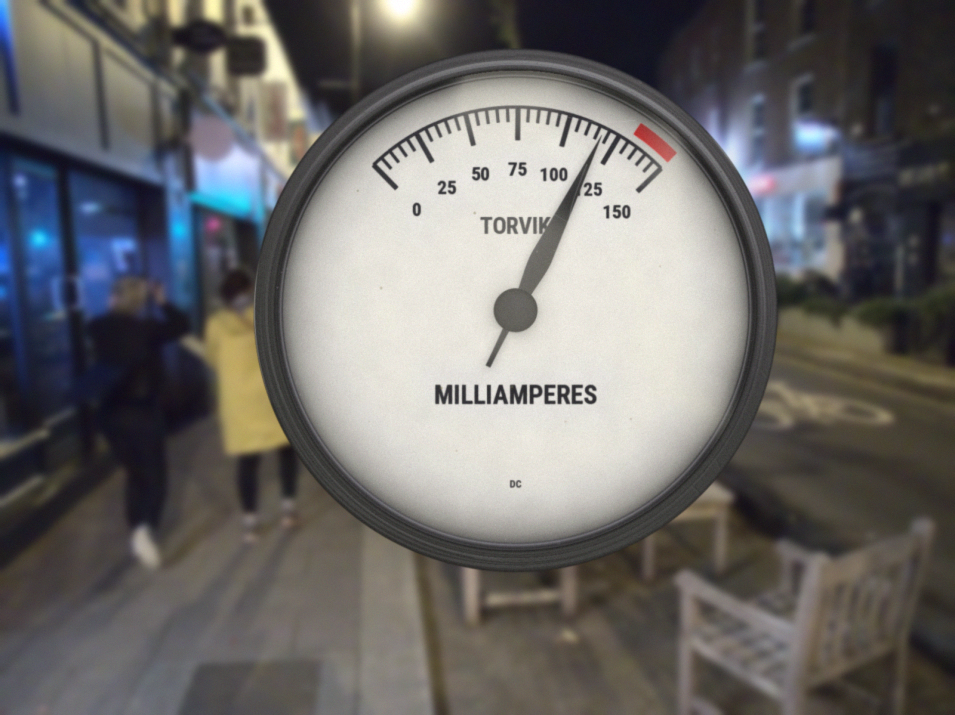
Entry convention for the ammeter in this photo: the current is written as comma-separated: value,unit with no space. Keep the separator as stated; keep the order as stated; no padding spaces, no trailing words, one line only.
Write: 117.5,mA
